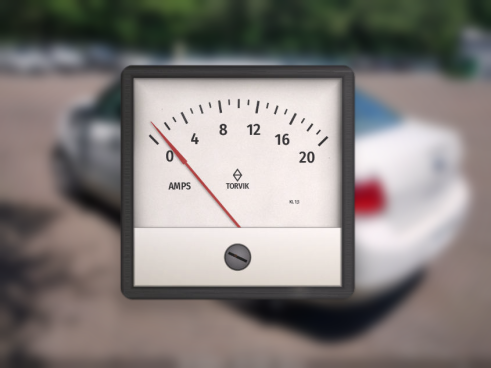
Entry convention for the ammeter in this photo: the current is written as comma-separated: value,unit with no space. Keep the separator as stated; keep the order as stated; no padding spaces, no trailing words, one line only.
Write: 1,A
